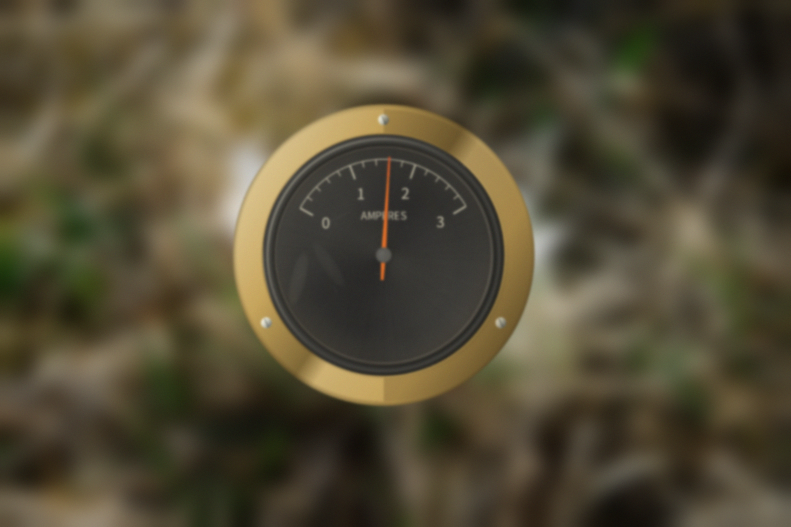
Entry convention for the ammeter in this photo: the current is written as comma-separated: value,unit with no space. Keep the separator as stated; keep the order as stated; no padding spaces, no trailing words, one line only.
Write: 1.6,A
